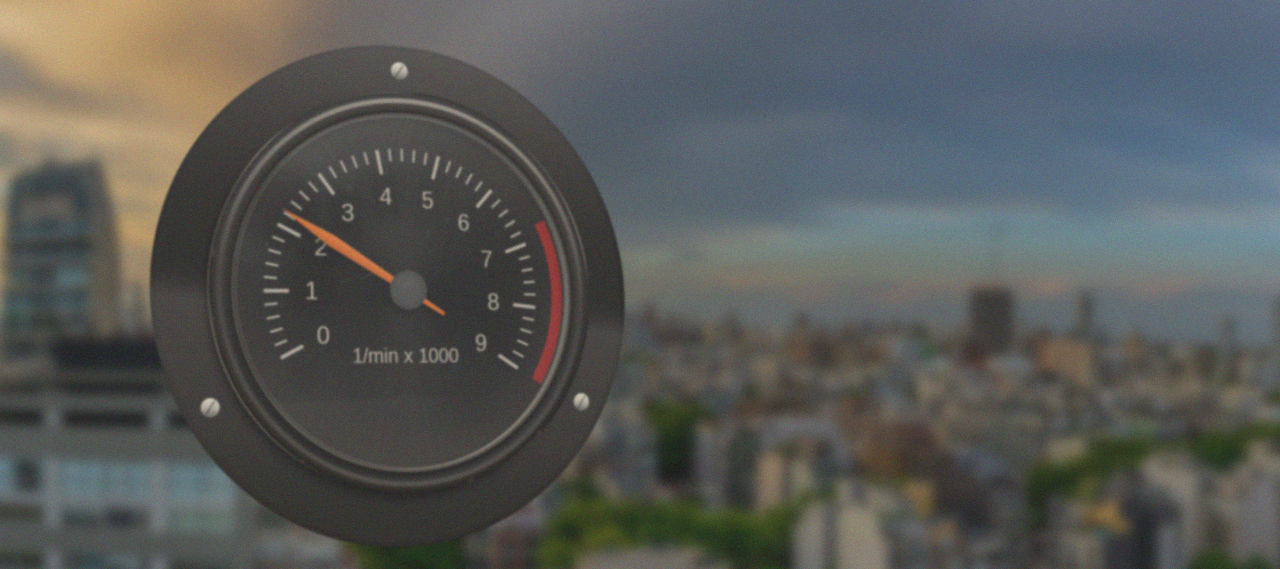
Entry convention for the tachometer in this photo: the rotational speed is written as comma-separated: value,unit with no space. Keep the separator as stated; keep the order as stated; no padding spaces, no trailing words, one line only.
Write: 2200,rpm
